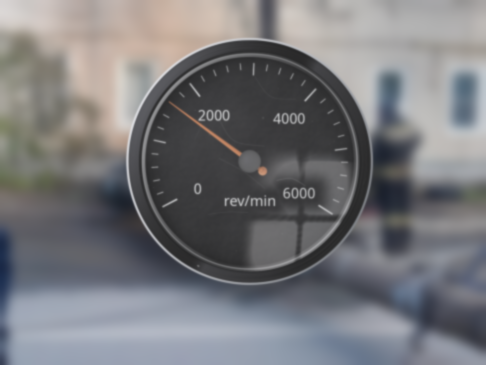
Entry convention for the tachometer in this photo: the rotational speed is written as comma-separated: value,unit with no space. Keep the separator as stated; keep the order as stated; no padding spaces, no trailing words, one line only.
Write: 1600,rpm
